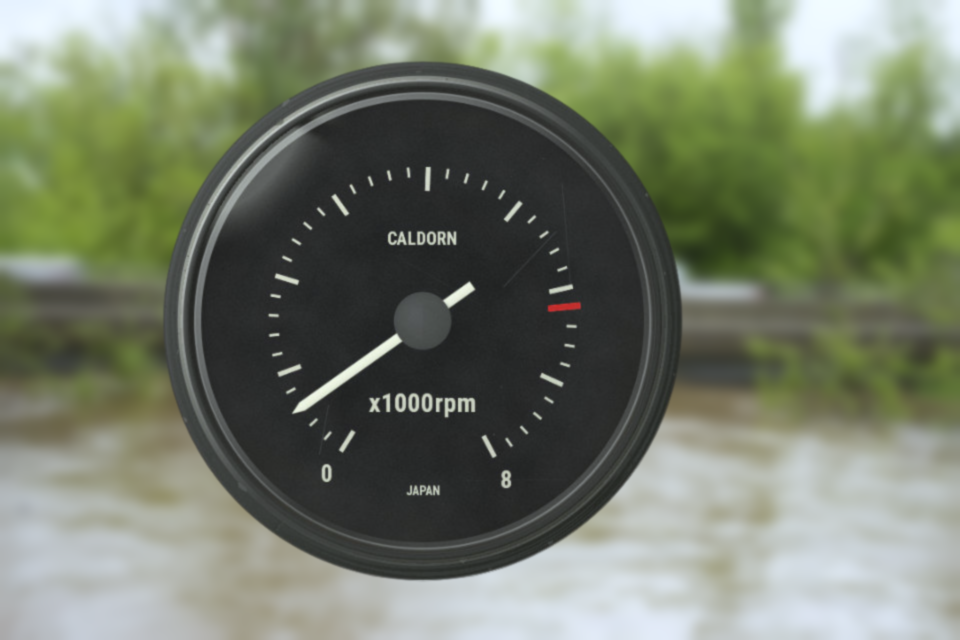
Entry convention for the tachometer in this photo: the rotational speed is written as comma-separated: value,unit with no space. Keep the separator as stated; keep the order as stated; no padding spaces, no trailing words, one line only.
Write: 600,rpm
